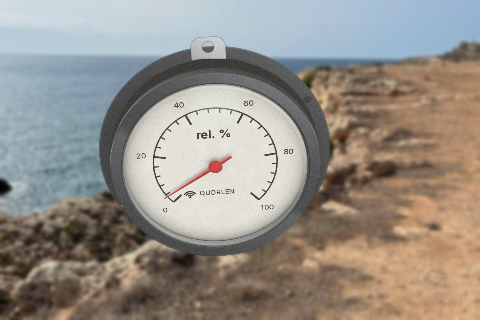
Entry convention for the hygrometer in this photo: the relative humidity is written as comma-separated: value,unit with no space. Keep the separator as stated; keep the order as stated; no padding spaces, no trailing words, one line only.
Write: 4,%
